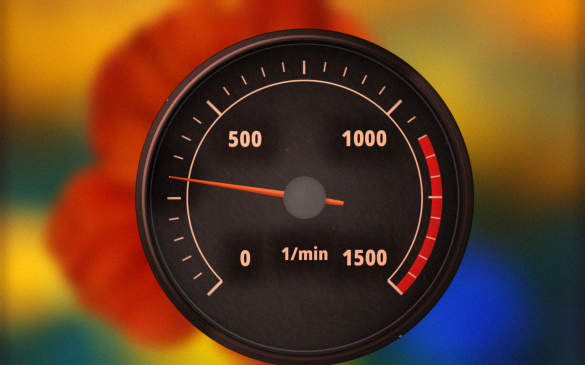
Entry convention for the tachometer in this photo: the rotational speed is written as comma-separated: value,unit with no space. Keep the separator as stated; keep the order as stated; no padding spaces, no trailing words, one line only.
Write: 300,rpm
